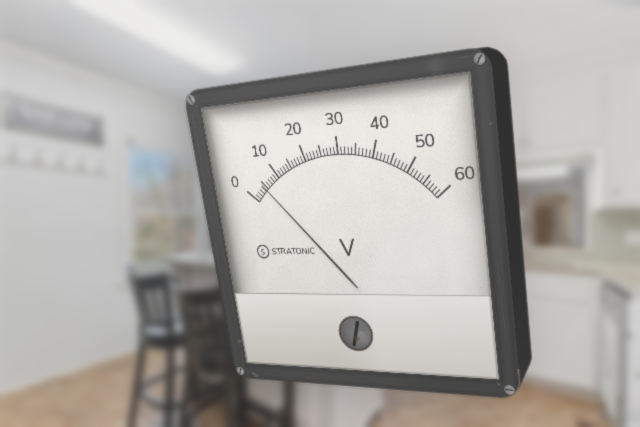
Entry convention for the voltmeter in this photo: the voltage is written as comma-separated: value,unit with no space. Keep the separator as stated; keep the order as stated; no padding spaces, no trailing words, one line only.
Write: 5,V
